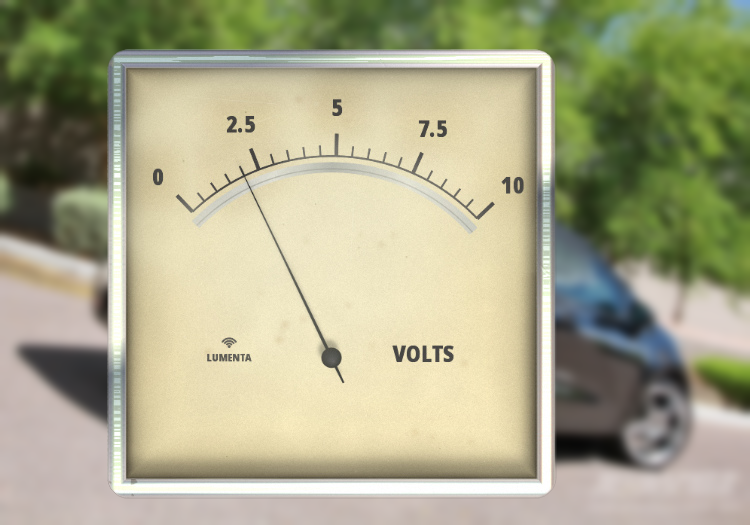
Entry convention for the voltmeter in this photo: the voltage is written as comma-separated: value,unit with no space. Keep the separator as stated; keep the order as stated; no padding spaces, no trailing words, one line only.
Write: 2,V
